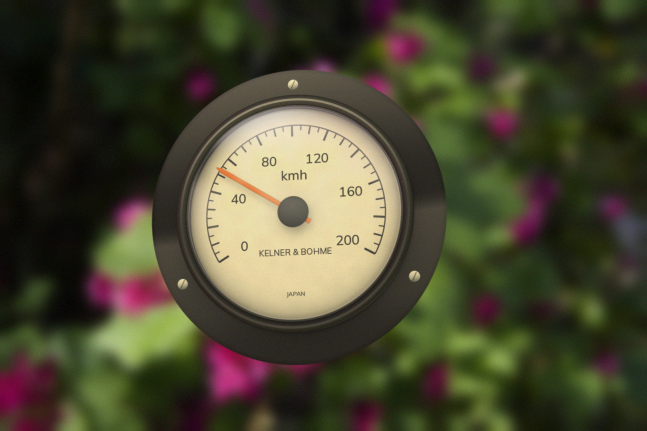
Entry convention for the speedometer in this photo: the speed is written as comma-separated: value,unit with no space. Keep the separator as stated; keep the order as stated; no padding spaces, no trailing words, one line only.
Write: 52.5,km/h
